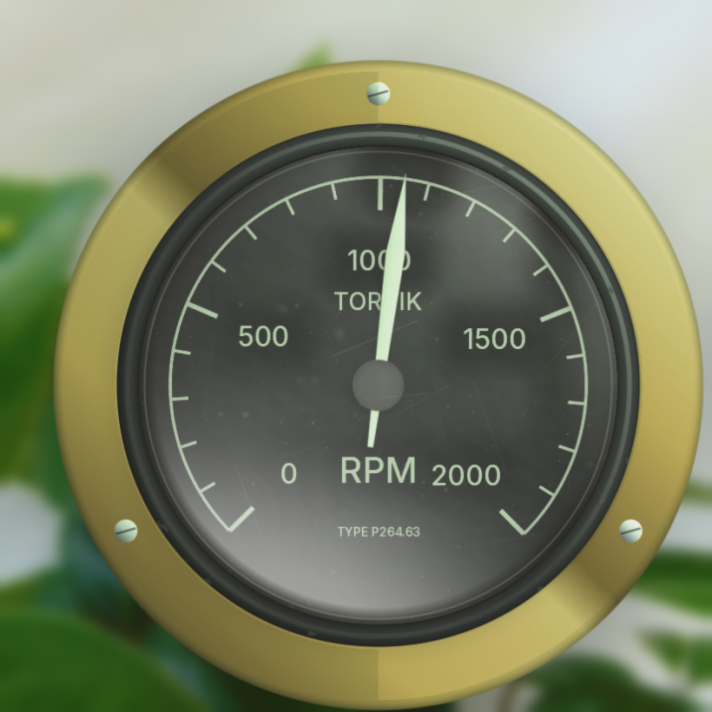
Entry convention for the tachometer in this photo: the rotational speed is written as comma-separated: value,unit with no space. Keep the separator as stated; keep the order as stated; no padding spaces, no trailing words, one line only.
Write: 1050,rpm
